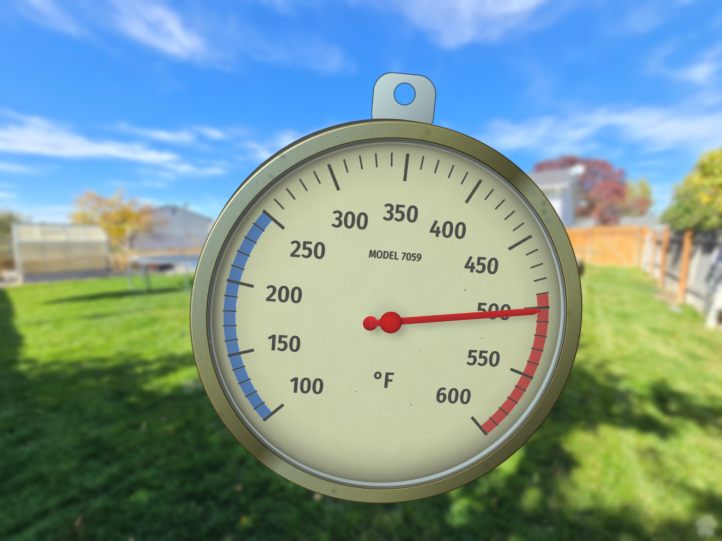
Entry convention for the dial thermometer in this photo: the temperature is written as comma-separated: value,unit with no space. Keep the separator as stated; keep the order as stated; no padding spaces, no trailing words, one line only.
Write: 500,°F
